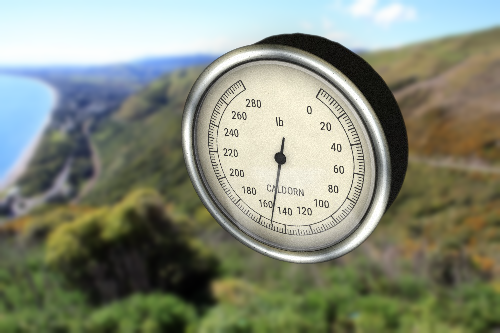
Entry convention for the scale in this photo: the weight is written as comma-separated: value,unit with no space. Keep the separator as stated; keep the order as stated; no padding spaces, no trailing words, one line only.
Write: 150,lb
